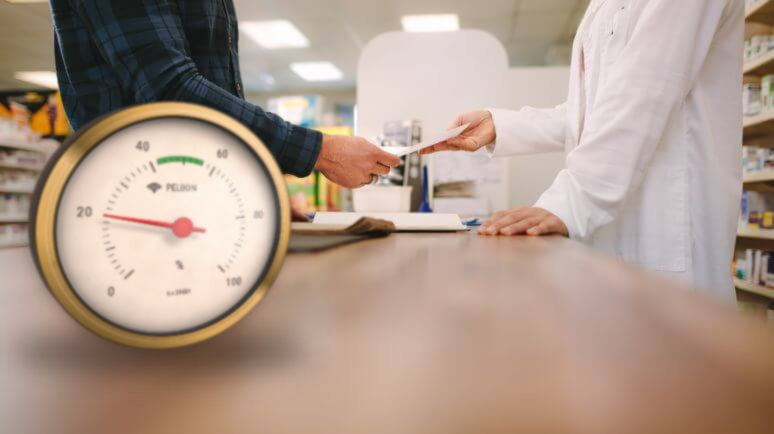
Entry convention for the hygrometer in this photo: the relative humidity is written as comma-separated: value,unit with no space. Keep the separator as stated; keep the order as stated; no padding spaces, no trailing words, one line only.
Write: 20,%
